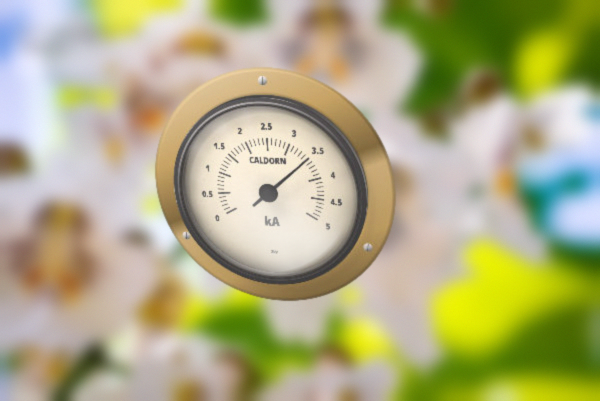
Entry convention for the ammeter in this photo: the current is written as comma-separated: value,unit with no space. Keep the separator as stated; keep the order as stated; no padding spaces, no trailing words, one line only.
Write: 3.5,kA
